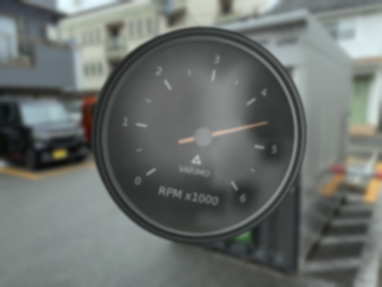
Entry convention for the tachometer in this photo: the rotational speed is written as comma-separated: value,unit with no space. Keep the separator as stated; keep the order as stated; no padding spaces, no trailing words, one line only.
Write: 4500,rpm
